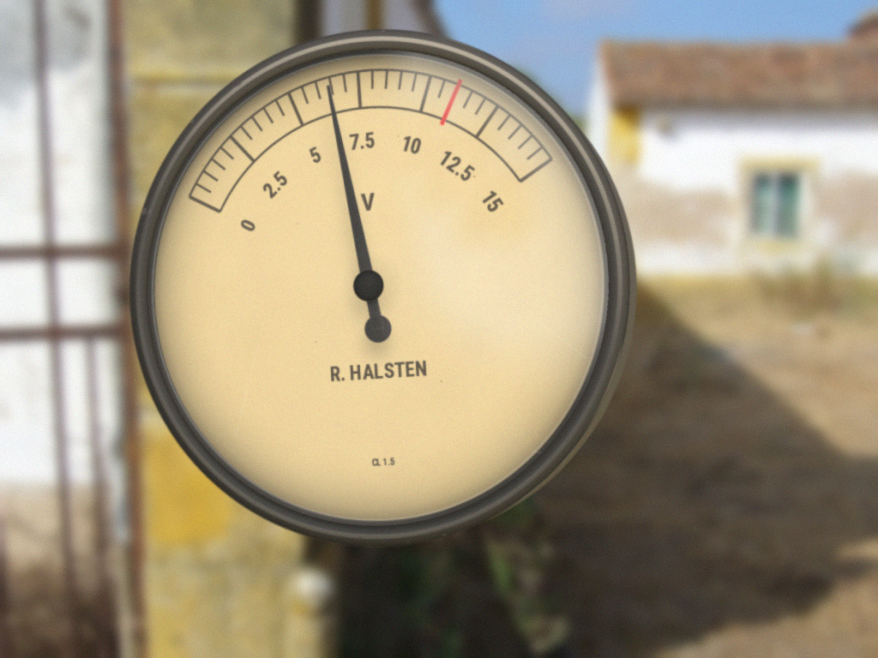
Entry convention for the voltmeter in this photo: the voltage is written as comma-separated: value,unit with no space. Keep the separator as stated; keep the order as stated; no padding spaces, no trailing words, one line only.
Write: 6.5,V
